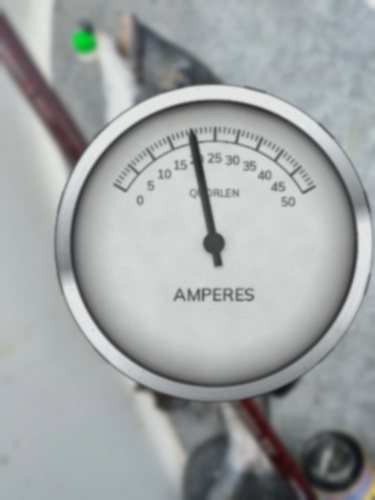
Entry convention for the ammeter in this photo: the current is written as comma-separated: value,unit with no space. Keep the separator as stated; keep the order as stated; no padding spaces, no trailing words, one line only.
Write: 20,A
